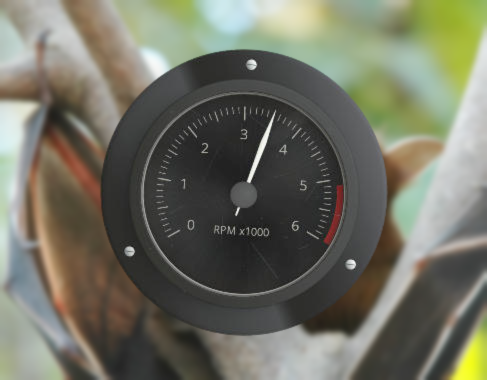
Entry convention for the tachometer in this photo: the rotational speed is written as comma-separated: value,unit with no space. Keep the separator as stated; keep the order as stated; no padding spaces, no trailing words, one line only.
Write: 3500,rpm
